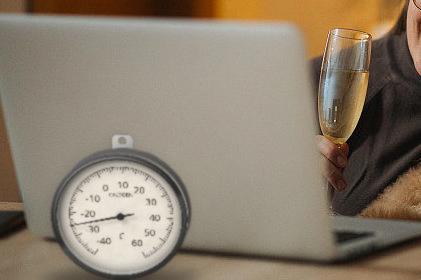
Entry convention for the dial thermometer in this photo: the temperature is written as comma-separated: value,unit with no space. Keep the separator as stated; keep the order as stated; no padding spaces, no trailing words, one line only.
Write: -25,°C
